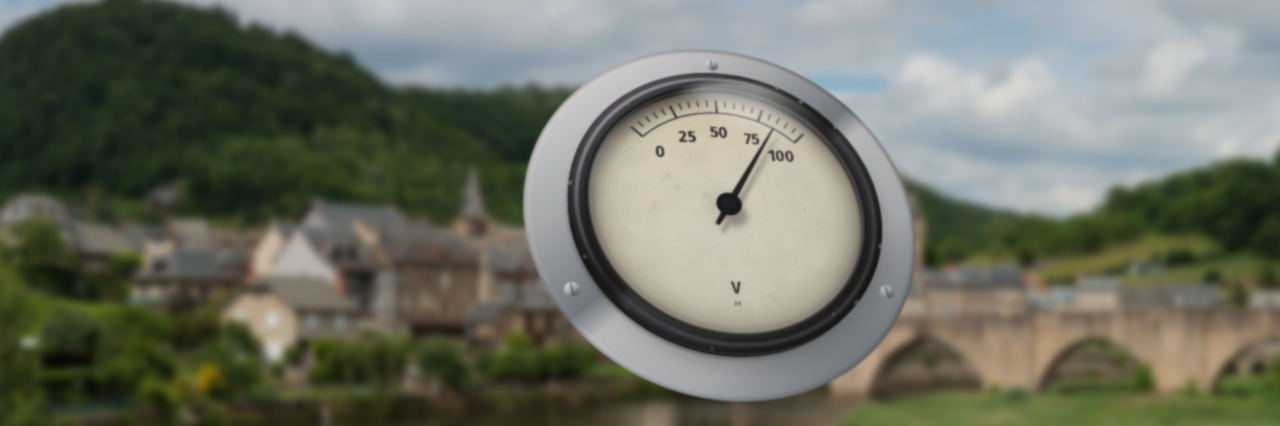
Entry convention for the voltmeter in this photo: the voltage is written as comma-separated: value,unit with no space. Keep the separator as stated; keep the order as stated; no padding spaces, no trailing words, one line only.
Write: 85,V
